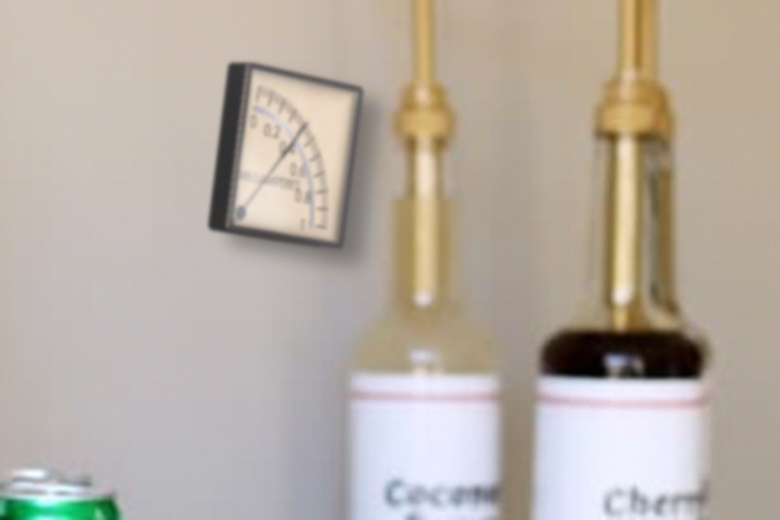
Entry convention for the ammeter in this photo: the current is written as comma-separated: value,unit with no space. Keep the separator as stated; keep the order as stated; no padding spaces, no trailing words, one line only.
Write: 0.4,mA
